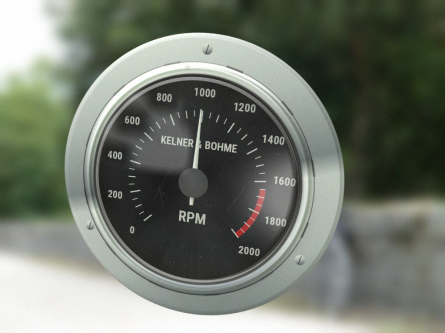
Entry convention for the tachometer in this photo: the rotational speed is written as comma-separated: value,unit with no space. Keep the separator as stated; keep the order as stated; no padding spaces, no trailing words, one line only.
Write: 1000,rpm
